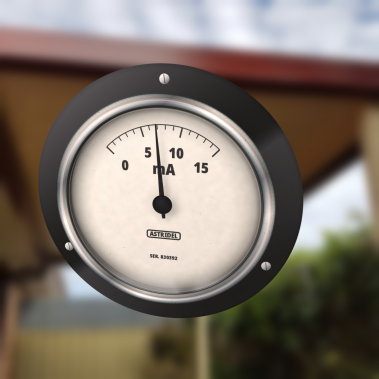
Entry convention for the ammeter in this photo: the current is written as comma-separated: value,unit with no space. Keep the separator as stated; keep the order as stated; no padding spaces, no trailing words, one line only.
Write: 7,mA
